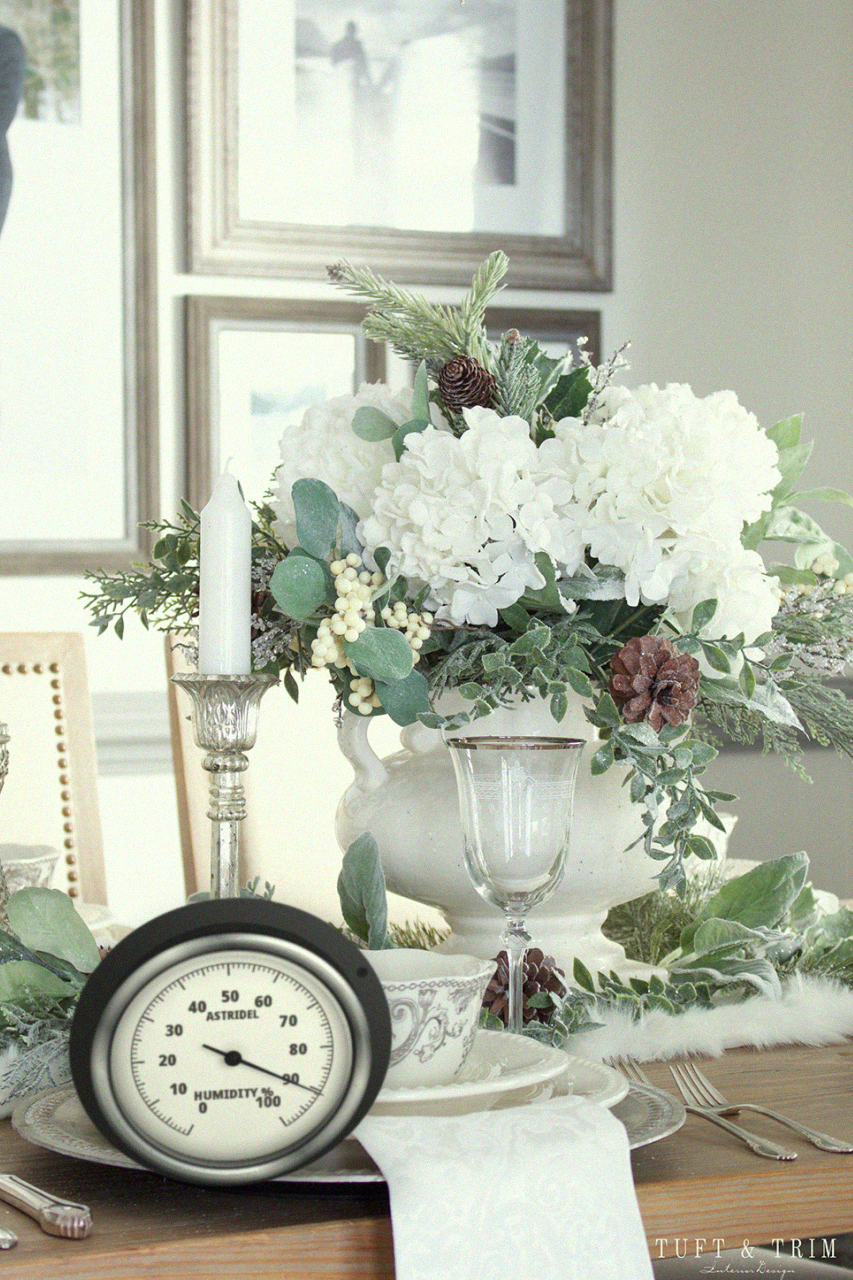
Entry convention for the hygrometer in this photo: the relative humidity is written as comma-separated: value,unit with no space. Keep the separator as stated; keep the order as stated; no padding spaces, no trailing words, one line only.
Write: 90,%
